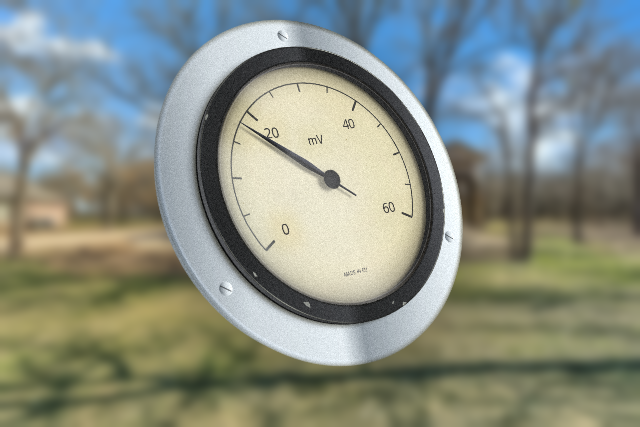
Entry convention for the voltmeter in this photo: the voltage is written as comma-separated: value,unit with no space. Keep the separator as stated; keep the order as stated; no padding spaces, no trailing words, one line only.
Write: 17.5,mV
